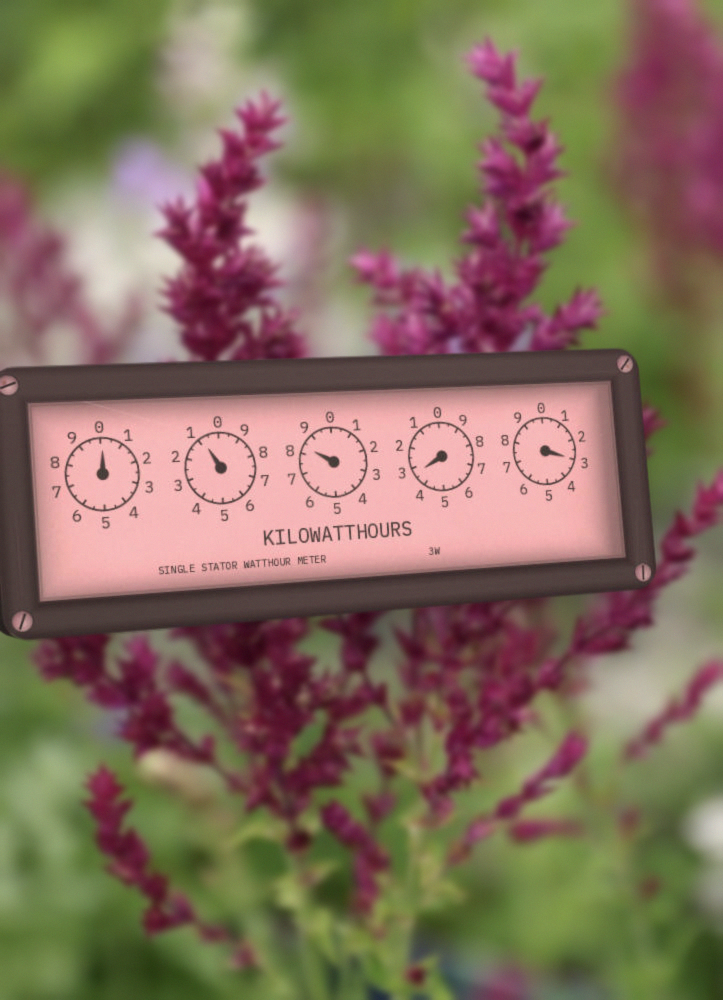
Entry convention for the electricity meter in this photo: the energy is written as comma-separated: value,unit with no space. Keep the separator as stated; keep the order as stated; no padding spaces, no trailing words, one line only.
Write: 833,kWh
